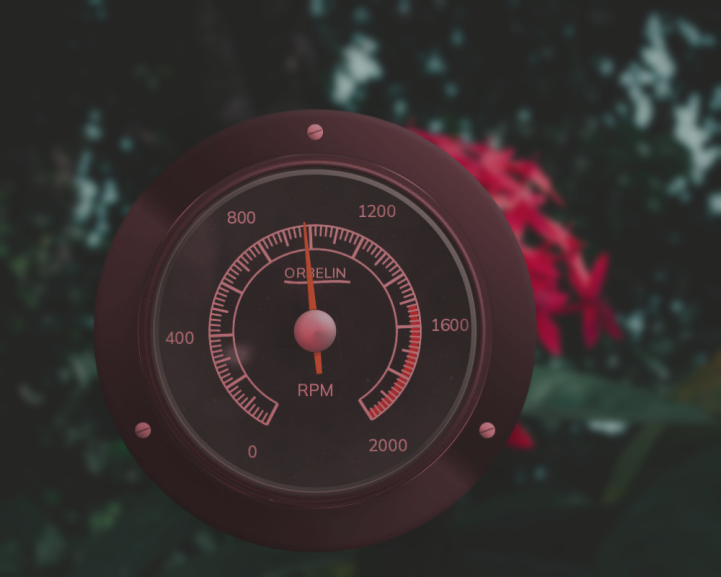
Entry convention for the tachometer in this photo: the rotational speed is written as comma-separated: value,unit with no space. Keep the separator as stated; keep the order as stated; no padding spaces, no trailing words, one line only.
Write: 980,rpm
